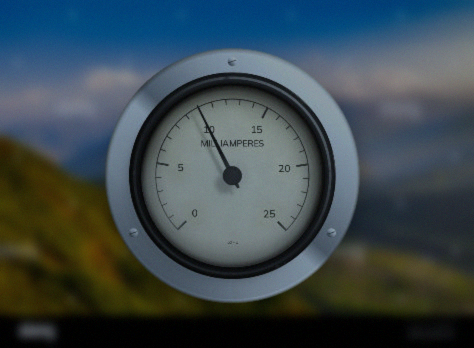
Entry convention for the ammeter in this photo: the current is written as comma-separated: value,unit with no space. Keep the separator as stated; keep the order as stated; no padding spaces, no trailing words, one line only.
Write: 10,mA
